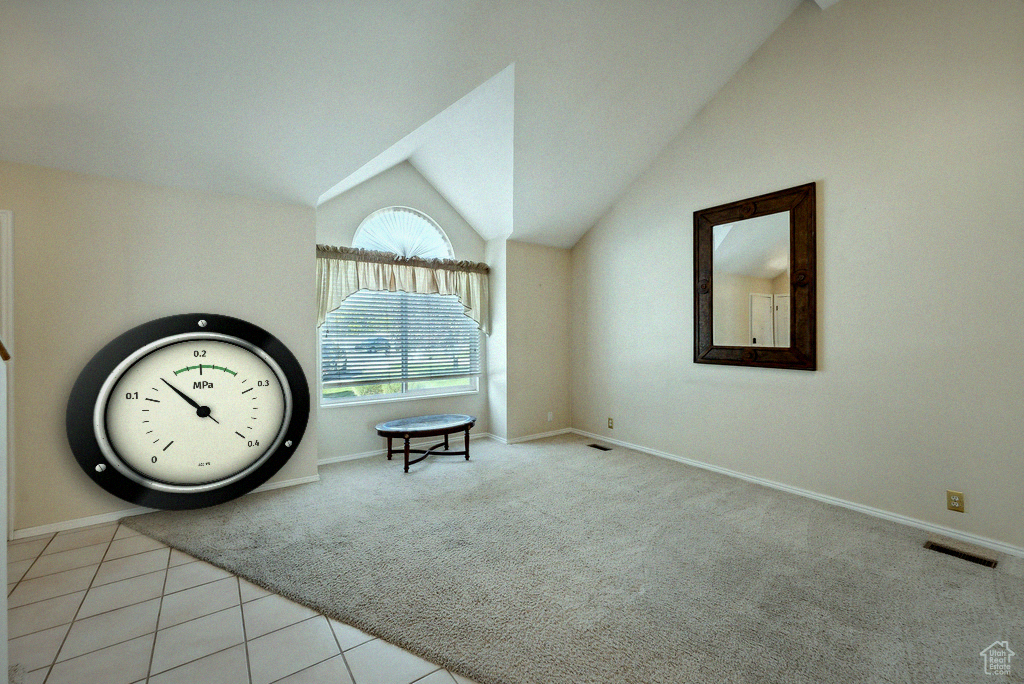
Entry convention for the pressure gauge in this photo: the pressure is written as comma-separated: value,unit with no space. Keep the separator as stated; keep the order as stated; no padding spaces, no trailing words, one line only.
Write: 0.14,MPa
